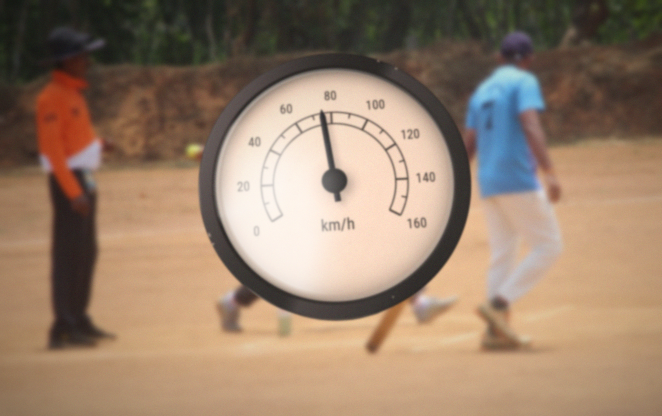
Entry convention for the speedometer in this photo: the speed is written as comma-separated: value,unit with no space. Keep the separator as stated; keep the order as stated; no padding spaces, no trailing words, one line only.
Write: 75,km/h
